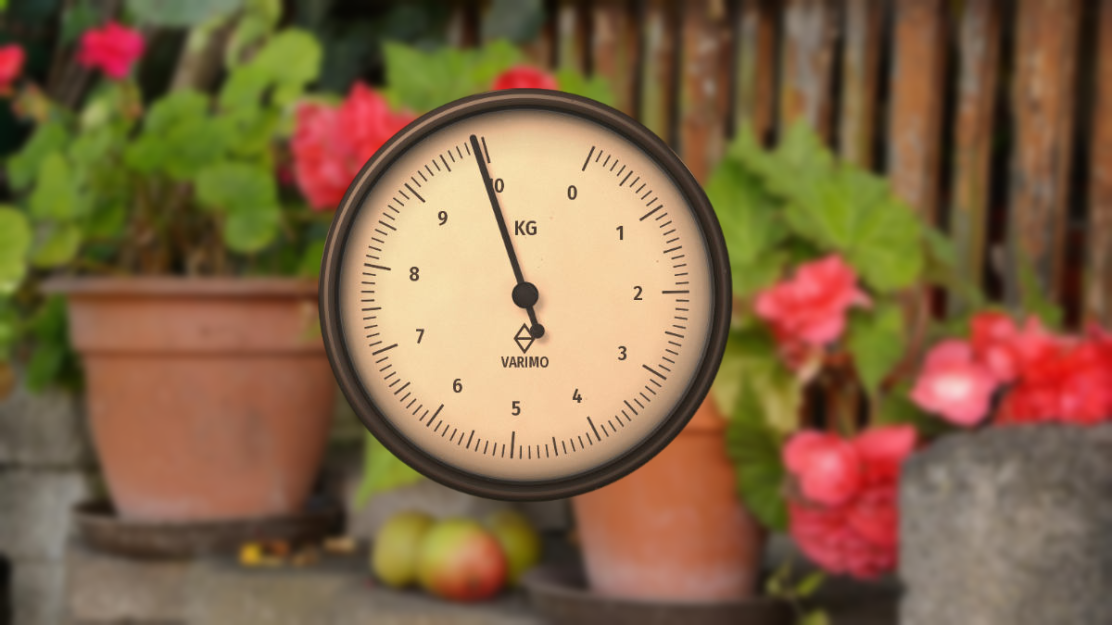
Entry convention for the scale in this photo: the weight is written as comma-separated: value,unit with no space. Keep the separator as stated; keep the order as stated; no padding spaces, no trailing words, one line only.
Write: 9.9,kg
